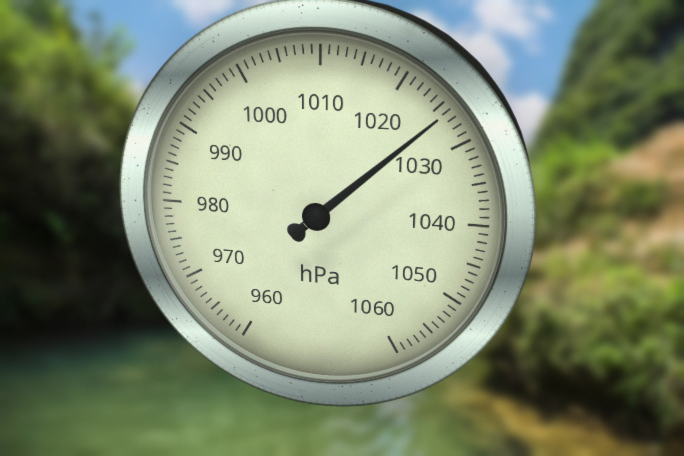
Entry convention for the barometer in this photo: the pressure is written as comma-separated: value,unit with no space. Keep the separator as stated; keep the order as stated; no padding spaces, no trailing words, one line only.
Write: 1026,hPa
